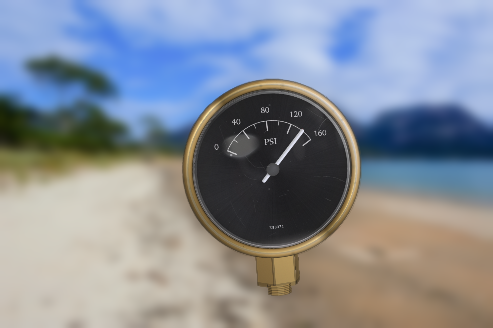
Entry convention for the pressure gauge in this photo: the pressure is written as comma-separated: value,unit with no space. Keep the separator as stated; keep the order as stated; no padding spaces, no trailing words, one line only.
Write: 140,psi
